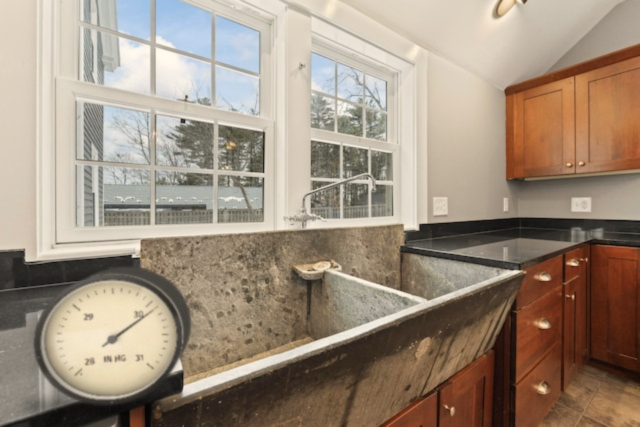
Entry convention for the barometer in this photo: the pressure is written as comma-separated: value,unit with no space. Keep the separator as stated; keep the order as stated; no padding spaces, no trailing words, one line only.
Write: 30.1,inHg
